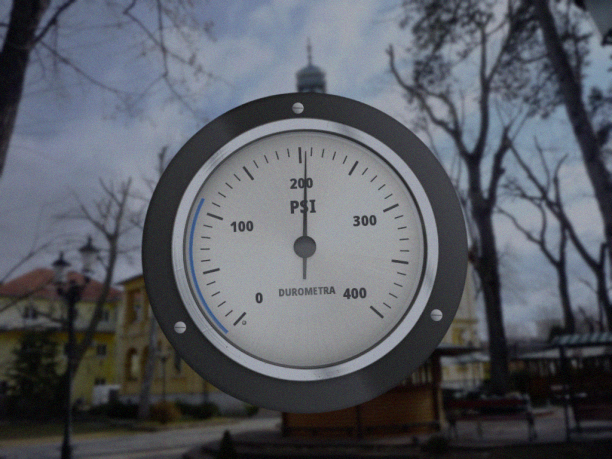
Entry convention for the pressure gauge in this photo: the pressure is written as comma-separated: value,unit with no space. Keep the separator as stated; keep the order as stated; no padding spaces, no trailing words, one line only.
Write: 205,psi
